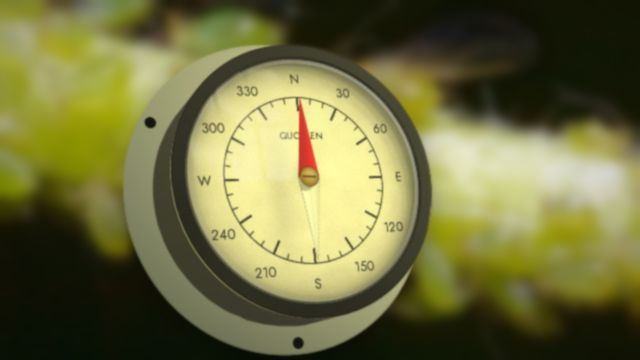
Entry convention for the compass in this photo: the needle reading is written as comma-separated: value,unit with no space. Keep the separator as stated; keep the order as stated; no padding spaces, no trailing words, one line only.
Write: 0,°
